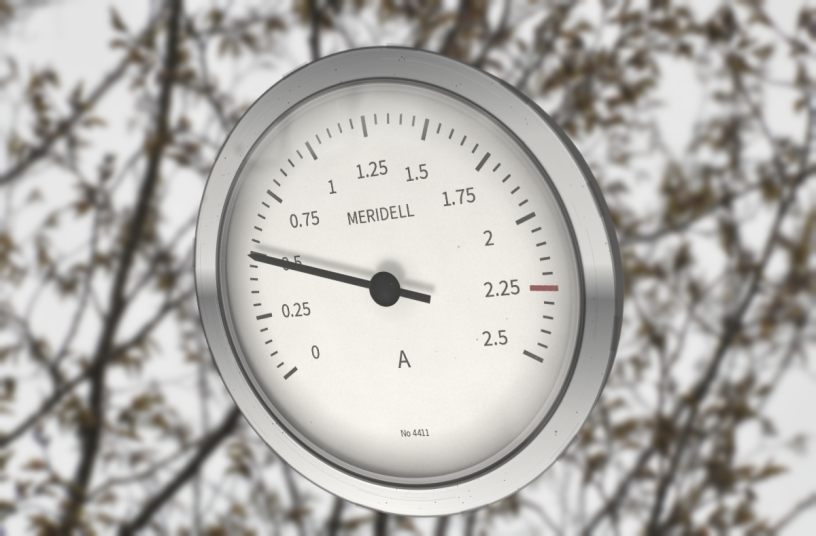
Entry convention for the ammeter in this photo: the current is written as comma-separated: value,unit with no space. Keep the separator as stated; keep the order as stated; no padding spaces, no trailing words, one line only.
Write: 0.5,A
